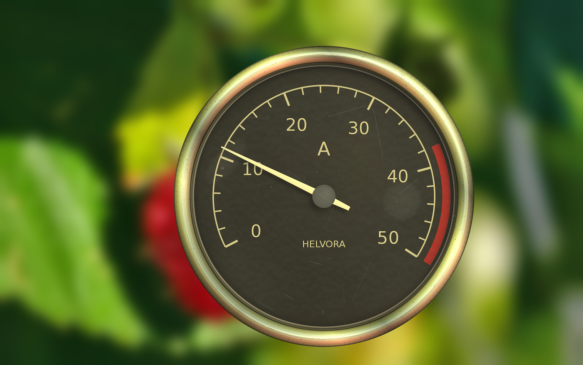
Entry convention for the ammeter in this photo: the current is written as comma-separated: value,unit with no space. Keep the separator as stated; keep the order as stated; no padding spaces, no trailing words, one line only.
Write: 11,A
